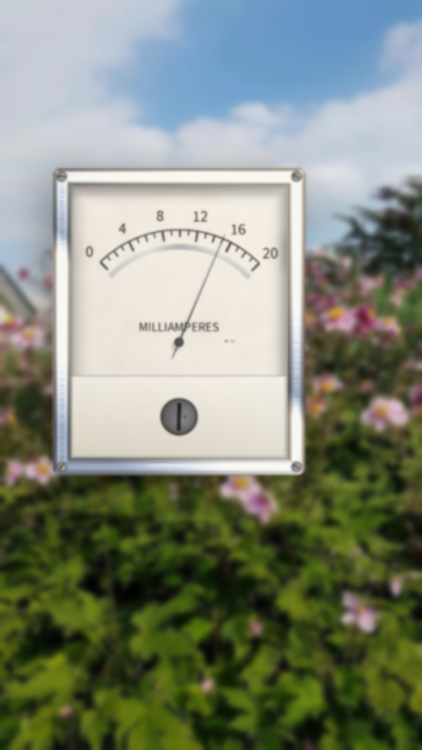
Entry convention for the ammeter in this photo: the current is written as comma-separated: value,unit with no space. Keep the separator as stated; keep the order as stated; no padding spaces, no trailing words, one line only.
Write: 15,mA
